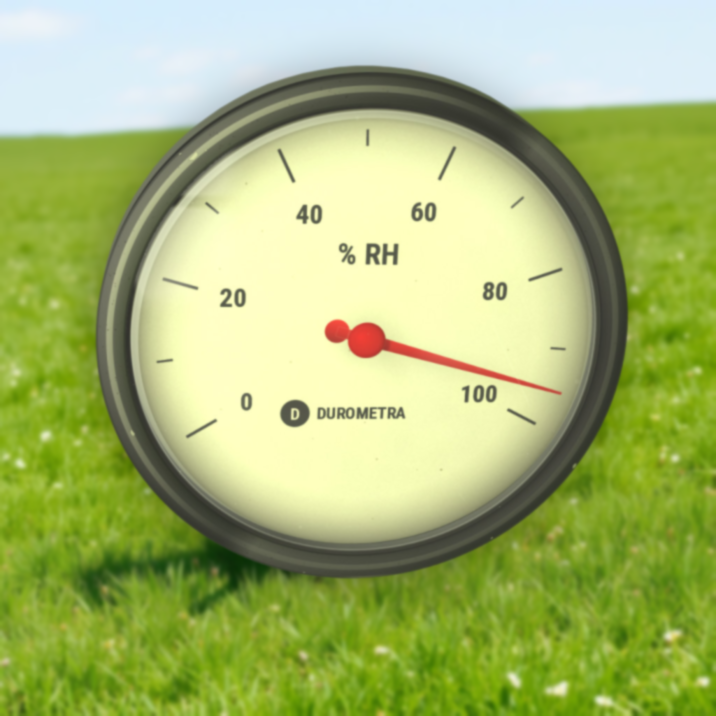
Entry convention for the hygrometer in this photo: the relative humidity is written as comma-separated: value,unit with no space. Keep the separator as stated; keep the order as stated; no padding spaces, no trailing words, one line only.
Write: 95,%
